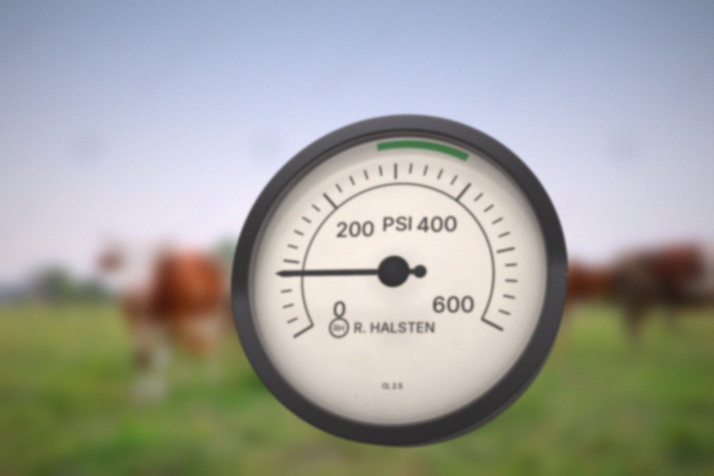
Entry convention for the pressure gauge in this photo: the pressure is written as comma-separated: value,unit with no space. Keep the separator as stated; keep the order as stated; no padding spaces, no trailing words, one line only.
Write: 80,psi
